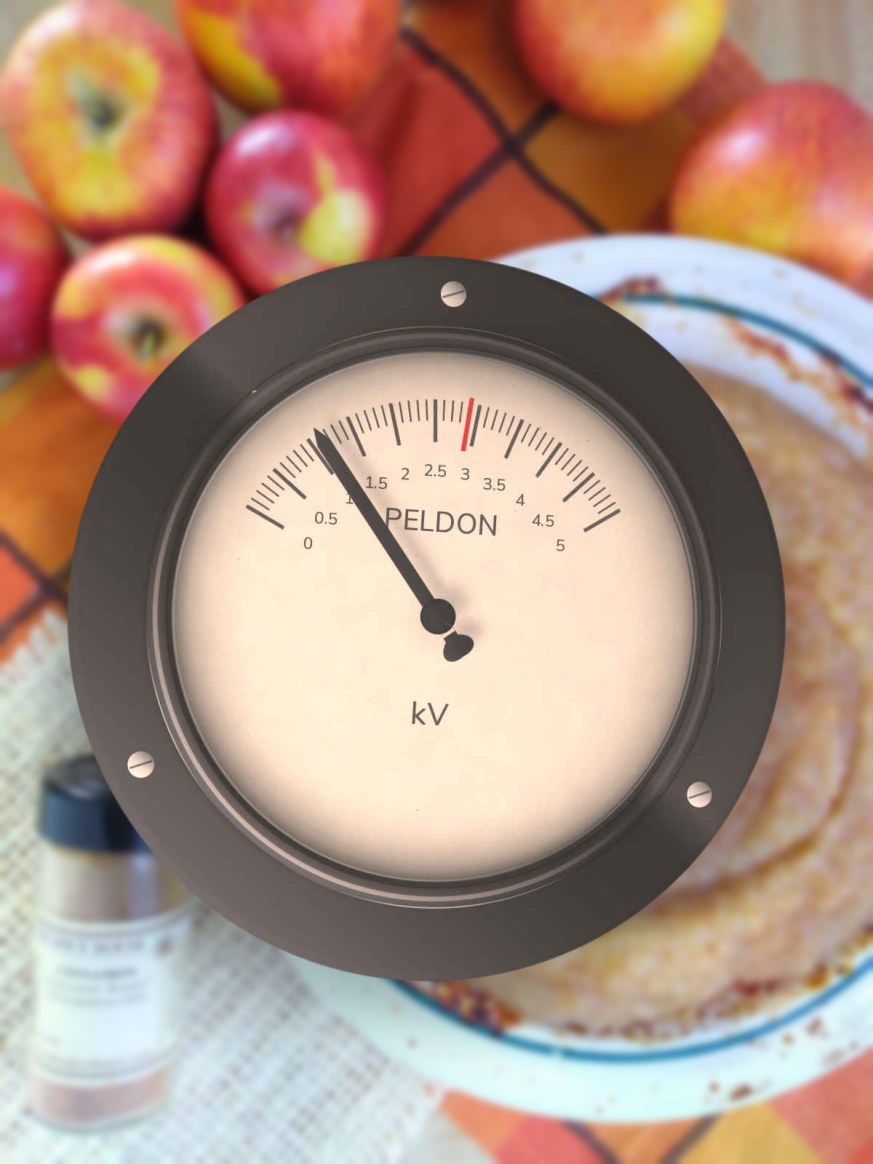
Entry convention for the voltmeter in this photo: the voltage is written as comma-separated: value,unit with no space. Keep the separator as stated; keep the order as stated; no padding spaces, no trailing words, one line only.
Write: 1.1,kV
